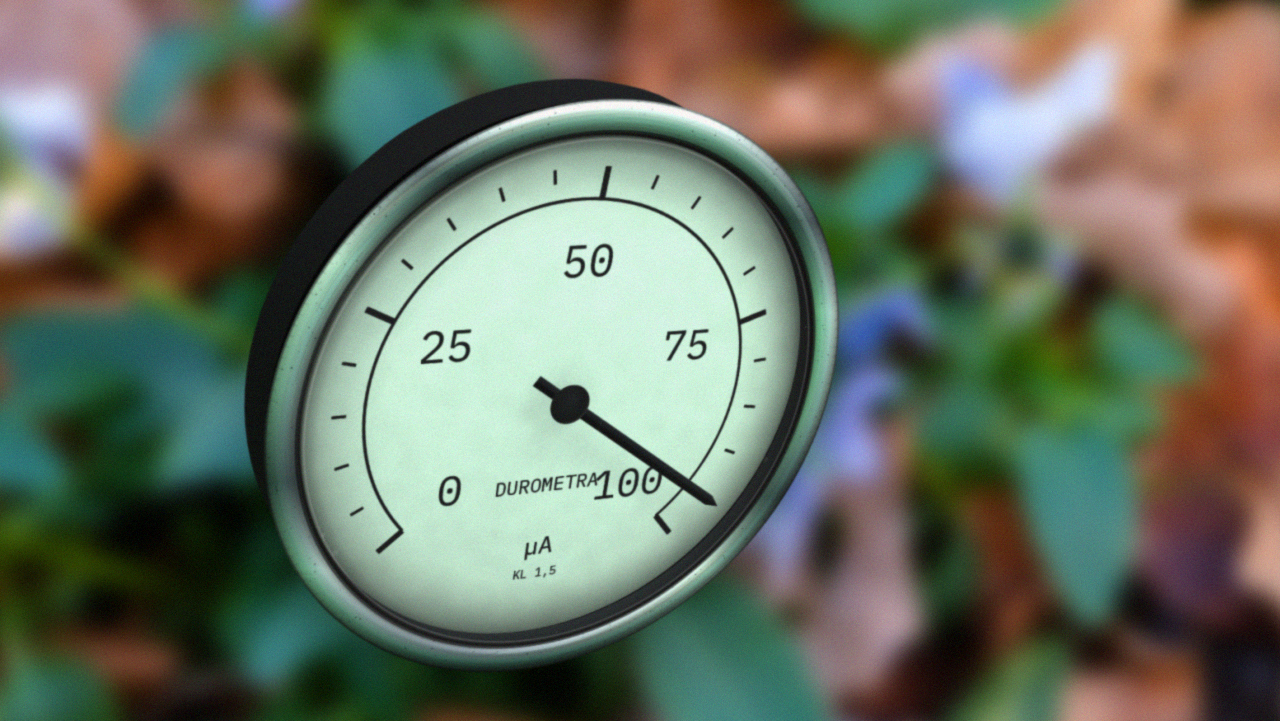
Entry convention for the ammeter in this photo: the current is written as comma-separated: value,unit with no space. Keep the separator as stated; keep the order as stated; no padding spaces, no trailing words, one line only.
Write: 95,µA
